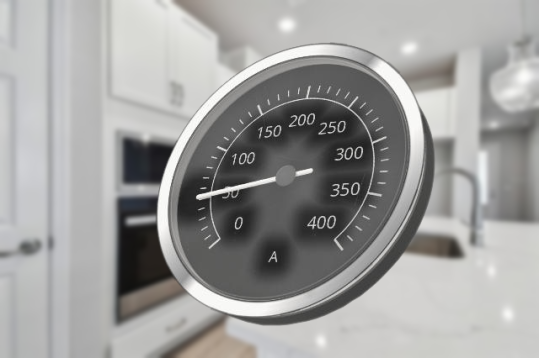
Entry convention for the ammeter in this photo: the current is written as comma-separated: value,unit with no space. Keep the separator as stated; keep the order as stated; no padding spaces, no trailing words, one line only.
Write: 50,A
